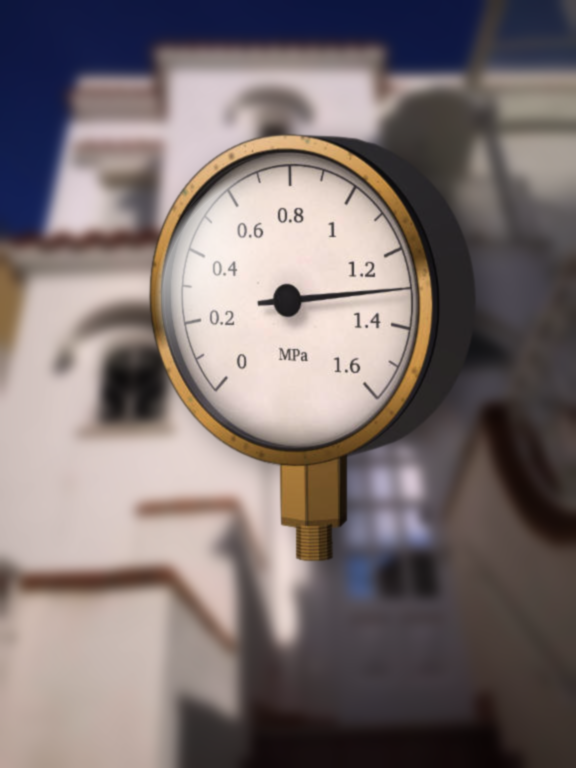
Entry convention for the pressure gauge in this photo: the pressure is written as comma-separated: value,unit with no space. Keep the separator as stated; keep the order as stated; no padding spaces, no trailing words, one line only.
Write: 1.3,MPa
